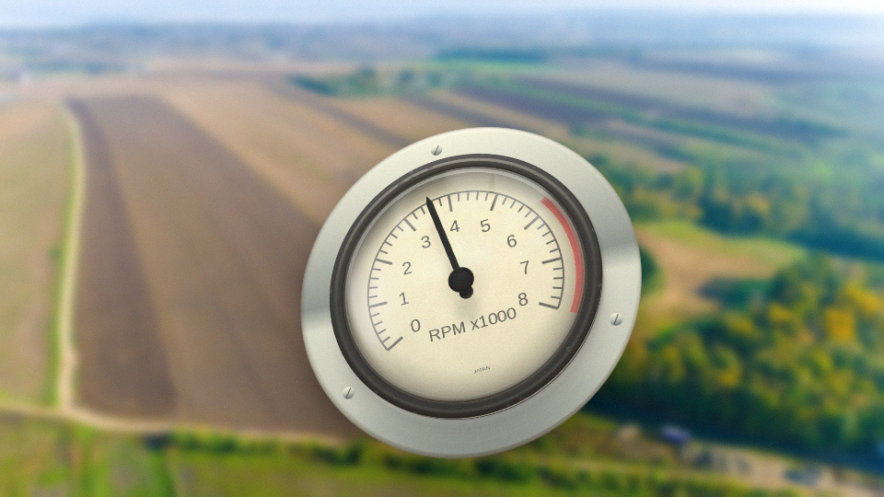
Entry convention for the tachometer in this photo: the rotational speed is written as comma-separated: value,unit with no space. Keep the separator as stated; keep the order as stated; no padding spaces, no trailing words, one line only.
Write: 3600,rpm
